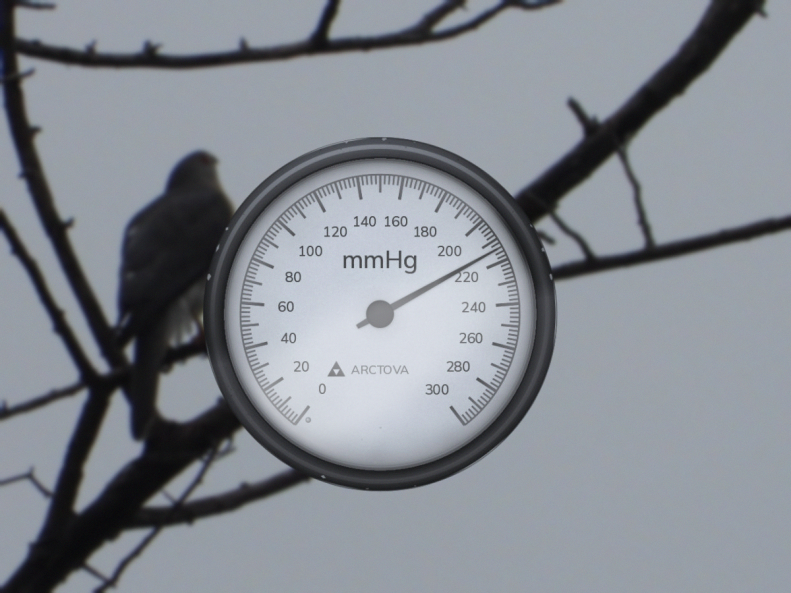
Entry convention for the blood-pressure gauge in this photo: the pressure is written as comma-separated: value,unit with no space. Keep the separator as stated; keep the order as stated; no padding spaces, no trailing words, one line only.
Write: 214,mmHg
